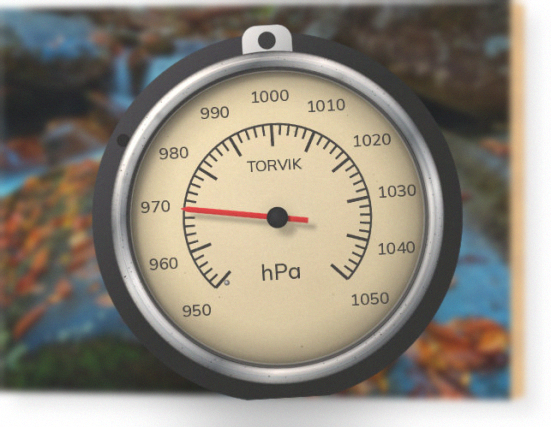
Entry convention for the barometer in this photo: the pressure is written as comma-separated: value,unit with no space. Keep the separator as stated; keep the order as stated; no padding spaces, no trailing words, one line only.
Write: 970,hPa
